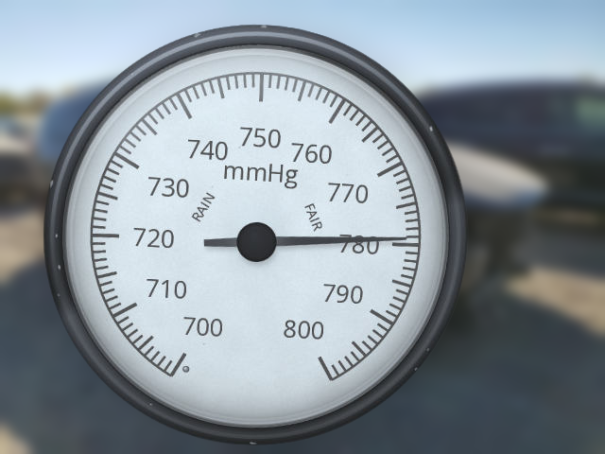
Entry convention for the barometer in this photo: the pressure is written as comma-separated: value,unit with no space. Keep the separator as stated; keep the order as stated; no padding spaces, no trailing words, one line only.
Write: 779,mmHg
